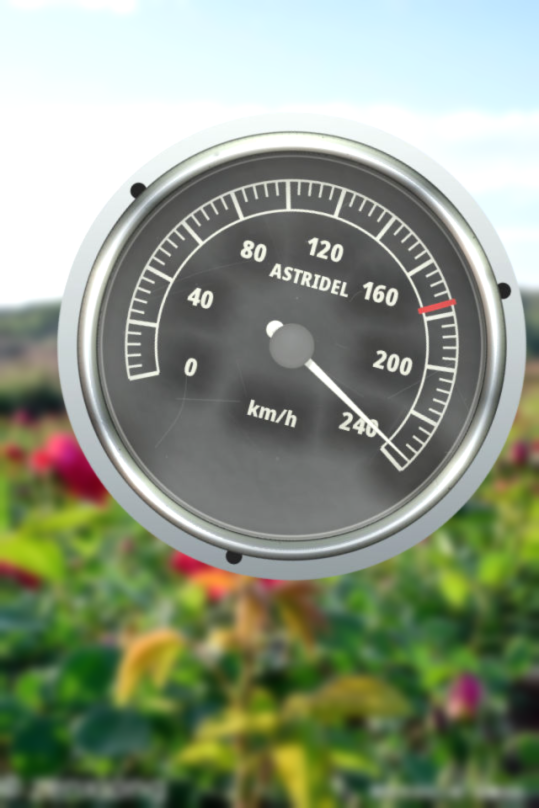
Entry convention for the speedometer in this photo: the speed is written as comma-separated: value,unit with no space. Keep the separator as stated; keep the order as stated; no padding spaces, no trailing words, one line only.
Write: 236,km/h
